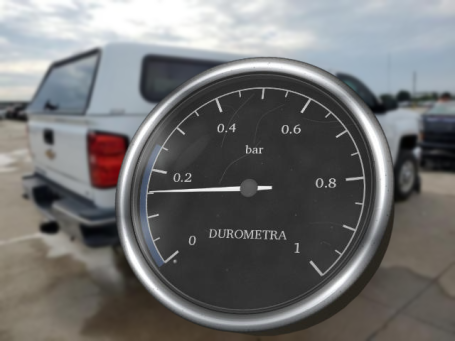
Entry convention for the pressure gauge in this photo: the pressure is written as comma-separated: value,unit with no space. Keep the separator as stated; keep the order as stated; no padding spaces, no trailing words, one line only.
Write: 0.15,bar
